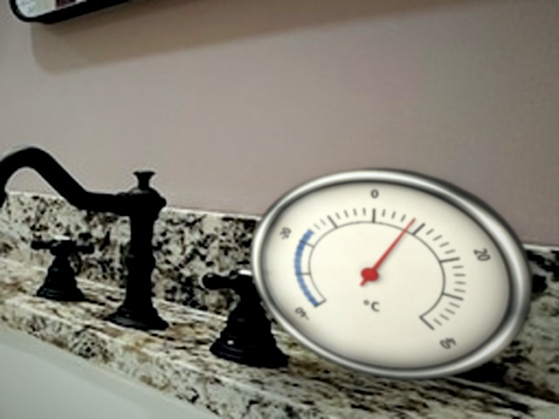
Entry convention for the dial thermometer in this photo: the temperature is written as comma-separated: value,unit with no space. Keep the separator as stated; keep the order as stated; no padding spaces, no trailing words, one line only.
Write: 8,°C
